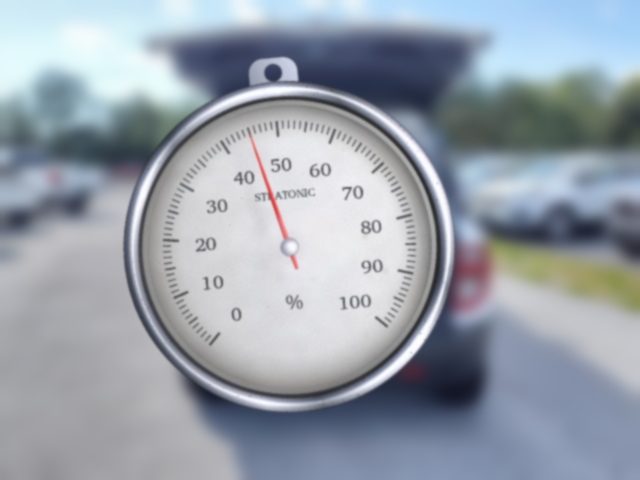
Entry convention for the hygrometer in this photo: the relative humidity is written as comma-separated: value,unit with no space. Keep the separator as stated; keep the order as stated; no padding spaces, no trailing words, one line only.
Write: 45,%
